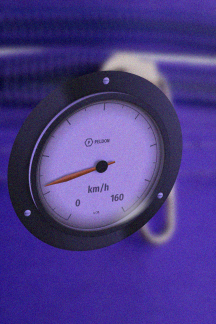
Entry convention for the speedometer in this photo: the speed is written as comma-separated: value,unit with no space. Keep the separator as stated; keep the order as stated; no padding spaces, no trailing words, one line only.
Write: 25,km/h
